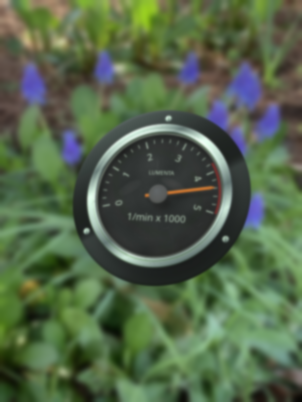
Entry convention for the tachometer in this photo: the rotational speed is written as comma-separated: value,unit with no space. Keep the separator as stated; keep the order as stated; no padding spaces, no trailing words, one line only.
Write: 4400,rpm
